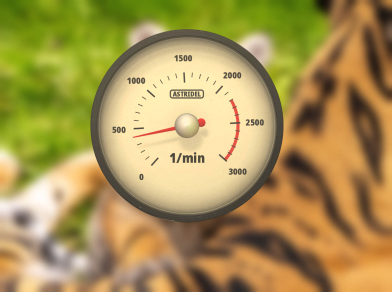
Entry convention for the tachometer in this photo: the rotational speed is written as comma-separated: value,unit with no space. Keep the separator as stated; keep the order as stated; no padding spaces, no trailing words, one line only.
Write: 400,rpm
